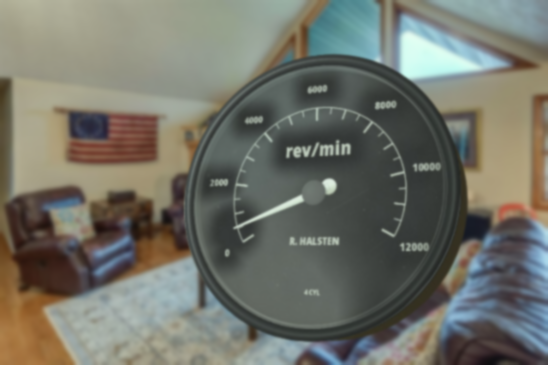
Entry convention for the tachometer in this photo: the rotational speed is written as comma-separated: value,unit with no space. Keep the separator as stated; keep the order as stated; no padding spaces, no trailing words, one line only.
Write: 500,rpm
